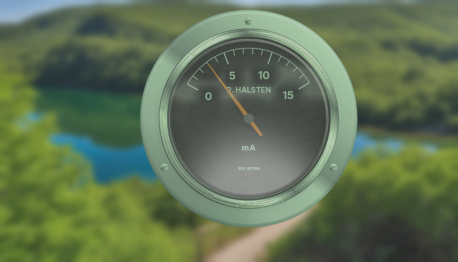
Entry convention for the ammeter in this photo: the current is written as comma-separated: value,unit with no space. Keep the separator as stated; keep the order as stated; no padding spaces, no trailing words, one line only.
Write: 3,mA
